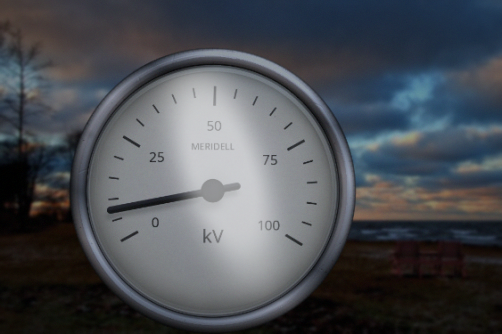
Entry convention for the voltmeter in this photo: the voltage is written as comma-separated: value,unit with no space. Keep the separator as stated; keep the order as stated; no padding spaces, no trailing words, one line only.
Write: 7.5,kV
